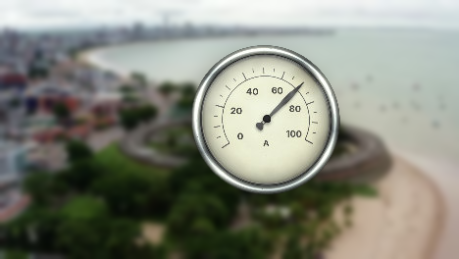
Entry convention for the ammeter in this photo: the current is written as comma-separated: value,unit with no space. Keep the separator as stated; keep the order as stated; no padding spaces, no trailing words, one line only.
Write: 70,A
